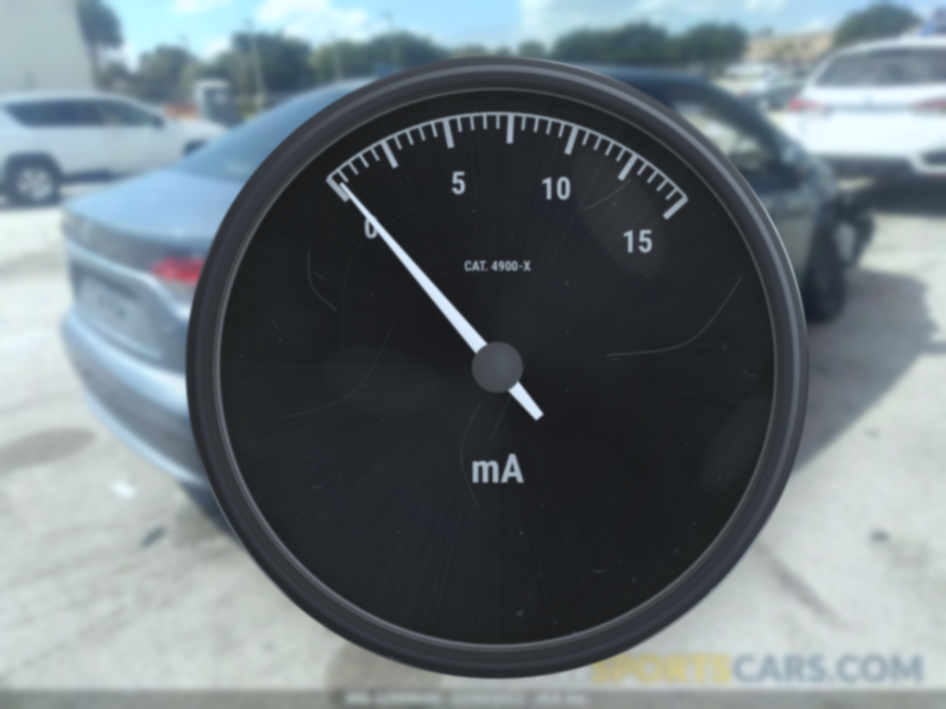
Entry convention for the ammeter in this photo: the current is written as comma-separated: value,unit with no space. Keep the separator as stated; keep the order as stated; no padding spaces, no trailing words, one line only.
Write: 0.25,mA
